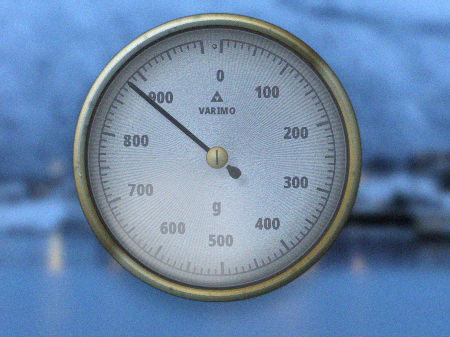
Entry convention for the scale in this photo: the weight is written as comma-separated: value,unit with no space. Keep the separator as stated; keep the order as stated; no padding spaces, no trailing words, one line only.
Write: 880,g
